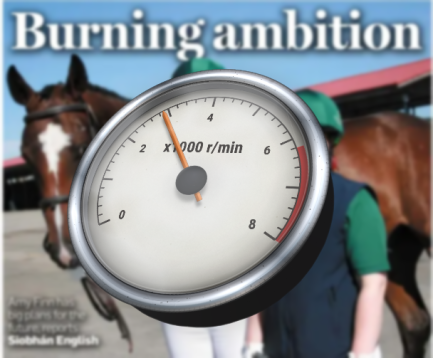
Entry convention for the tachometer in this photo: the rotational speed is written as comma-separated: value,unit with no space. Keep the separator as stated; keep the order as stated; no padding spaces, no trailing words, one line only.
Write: 2900,rpm
